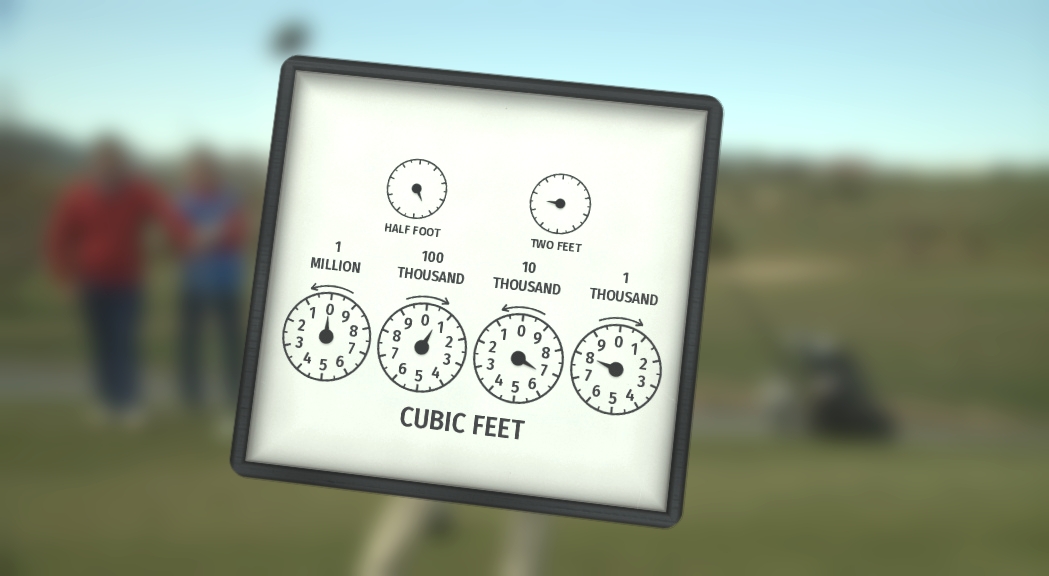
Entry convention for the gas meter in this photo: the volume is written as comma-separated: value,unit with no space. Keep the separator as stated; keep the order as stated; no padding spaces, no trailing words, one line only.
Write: 6800,ft³
